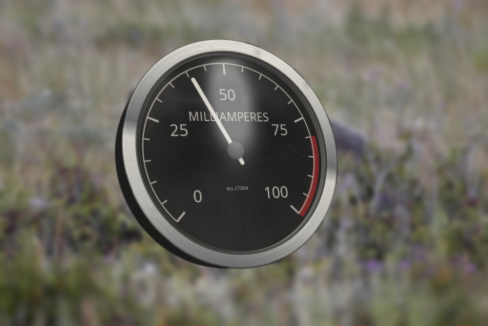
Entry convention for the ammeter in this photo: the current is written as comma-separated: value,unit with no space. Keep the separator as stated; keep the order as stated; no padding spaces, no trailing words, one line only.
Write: 40,mA
